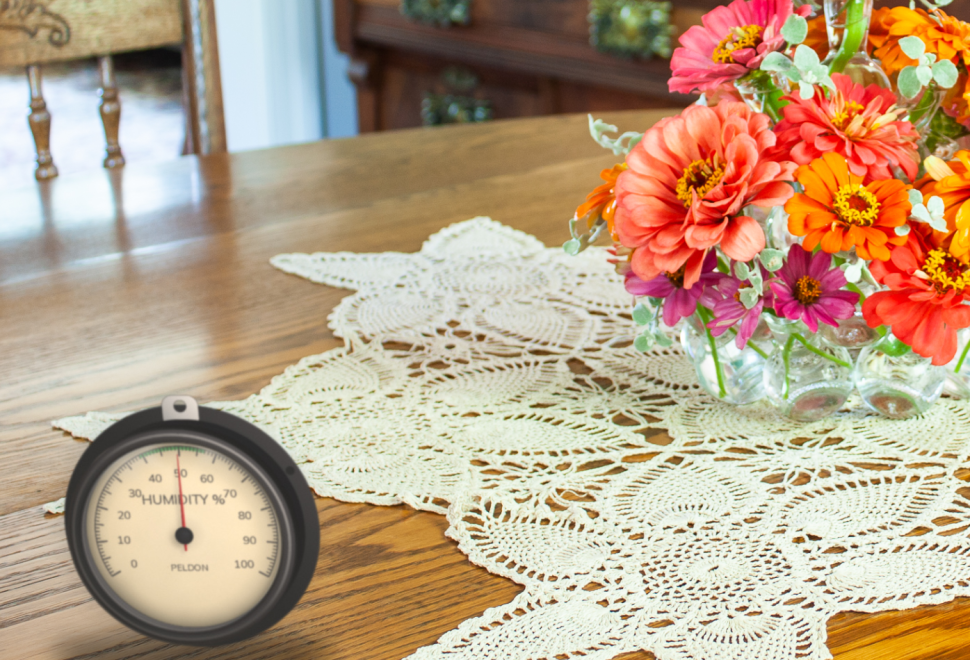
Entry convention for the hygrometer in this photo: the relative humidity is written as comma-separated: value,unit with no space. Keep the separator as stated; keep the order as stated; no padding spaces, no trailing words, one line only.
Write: 50,%
